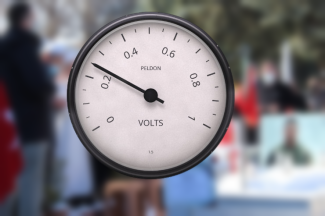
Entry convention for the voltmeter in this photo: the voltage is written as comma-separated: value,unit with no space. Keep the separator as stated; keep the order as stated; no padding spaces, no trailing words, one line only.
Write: 0.25,V
